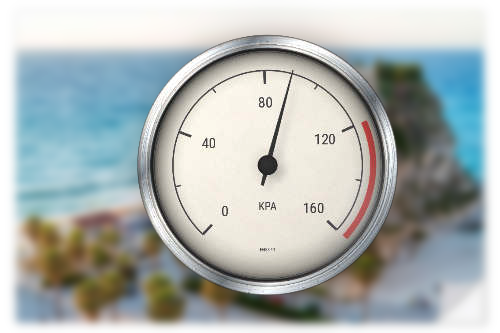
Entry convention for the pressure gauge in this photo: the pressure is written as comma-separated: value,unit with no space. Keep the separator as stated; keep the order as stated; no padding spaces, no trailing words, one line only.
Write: 90,kPa
